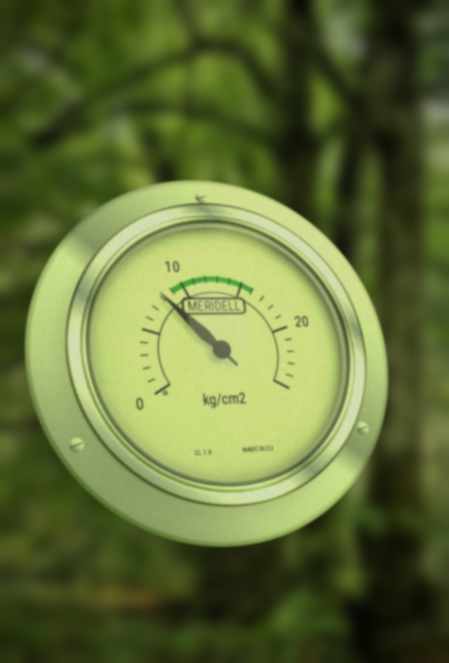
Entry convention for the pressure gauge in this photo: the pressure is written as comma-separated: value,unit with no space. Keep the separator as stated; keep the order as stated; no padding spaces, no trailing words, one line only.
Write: 8,kg/cm²
